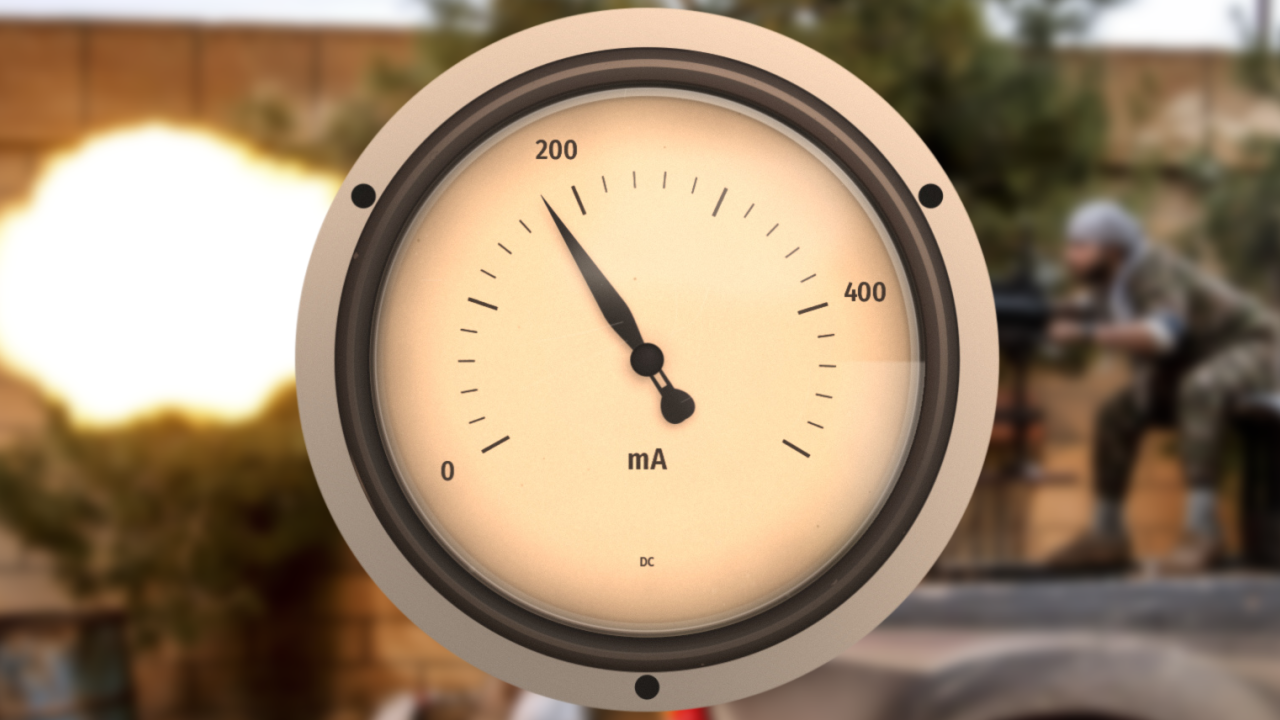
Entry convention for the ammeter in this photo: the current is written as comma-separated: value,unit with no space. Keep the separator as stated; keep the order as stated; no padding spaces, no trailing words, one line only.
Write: 180,mA
